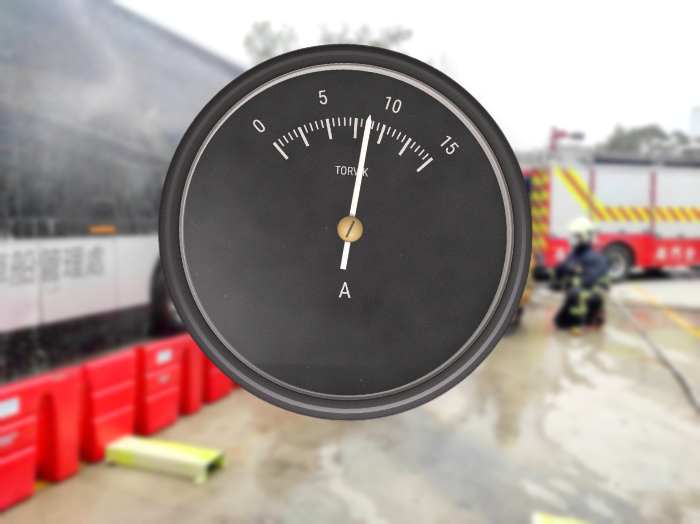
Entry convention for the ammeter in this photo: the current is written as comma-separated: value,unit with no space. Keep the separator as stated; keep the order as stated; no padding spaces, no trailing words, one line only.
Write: 8.5,A
